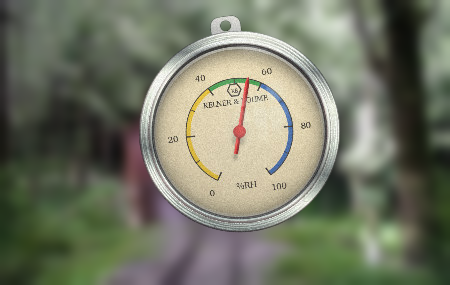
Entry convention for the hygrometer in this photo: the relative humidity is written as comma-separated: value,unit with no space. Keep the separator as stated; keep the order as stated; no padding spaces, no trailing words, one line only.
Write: 55,%
